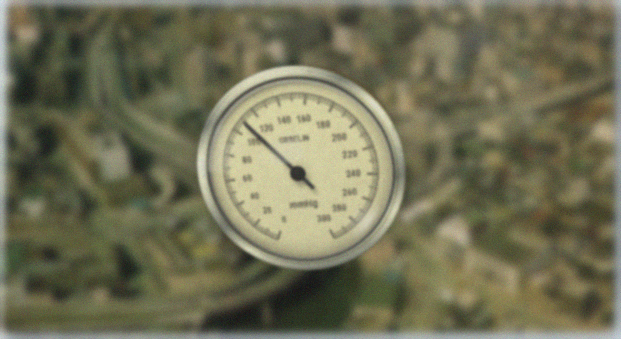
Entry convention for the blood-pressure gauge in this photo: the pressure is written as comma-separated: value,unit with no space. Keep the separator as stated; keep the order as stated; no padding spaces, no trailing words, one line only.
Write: 110,mmHg
